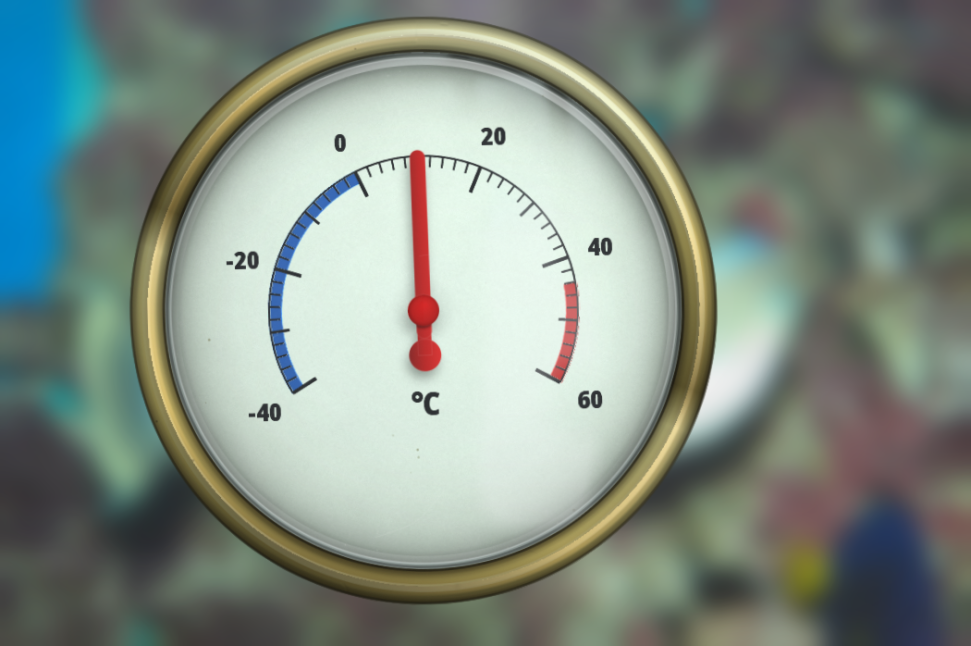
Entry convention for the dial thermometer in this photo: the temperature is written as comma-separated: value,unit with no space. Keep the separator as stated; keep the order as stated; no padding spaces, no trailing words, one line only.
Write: 10,°C
